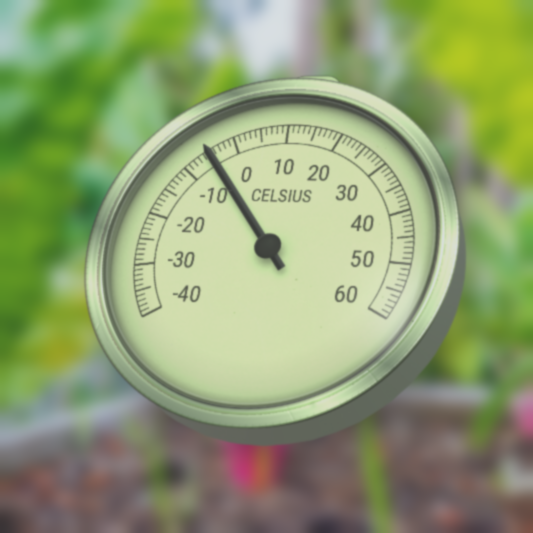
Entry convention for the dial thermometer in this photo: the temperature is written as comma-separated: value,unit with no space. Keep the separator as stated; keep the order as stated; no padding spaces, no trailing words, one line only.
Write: -5,°C
